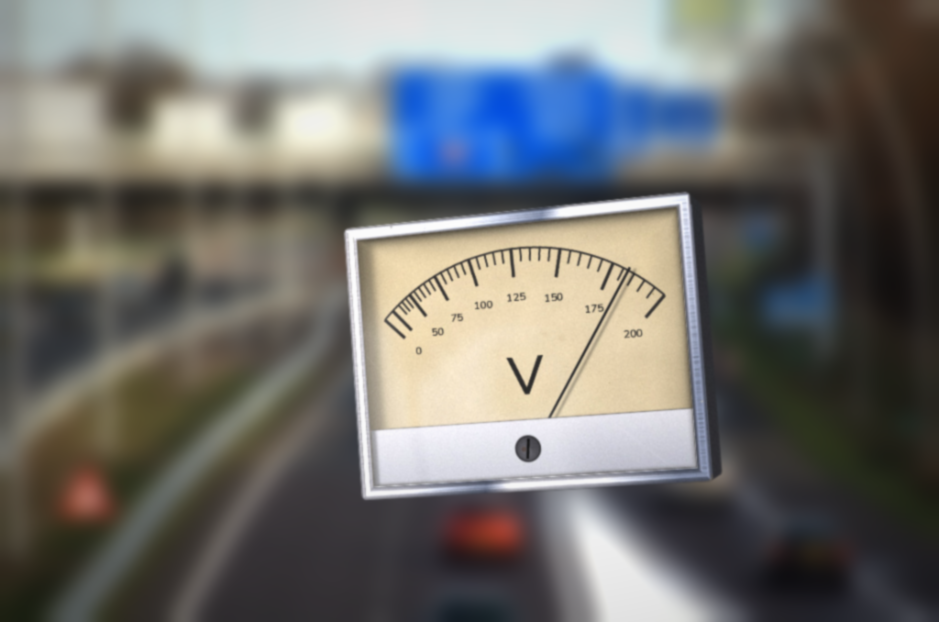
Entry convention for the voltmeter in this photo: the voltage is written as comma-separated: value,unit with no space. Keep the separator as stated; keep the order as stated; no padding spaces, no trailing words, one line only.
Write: 182.5,V
